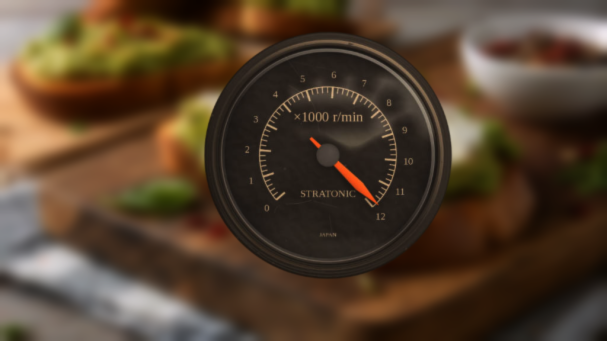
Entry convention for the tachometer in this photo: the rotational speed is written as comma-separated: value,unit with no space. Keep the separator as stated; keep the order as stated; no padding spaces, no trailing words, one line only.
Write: 11800,rpm
